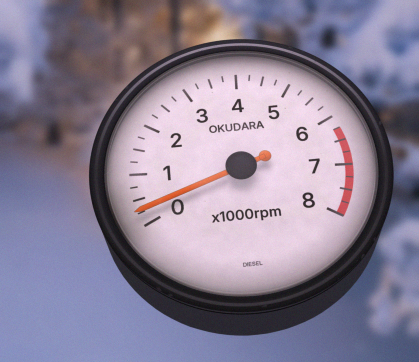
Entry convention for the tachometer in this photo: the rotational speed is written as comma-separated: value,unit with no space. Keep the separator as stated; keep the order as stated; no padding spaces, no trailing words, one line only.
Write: 250,rpm
